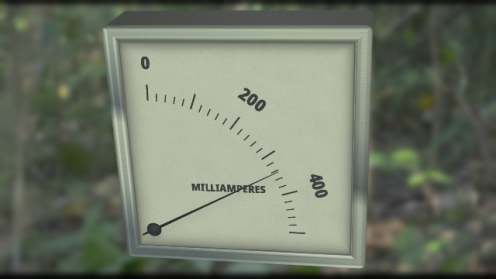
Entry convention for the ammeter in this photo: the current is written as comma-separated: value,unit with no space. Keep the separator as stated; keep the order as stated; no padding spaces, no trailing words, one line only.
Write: 340,mA
